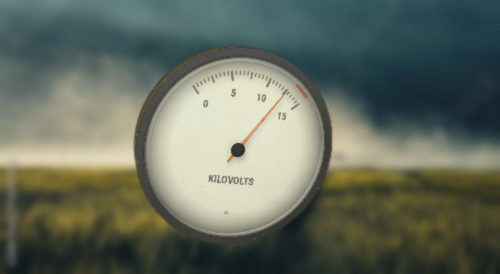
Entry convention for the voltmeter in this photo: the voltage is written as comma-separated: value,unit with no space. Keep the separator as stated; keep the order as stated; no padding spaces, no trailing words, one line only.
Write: 12.5,kV
